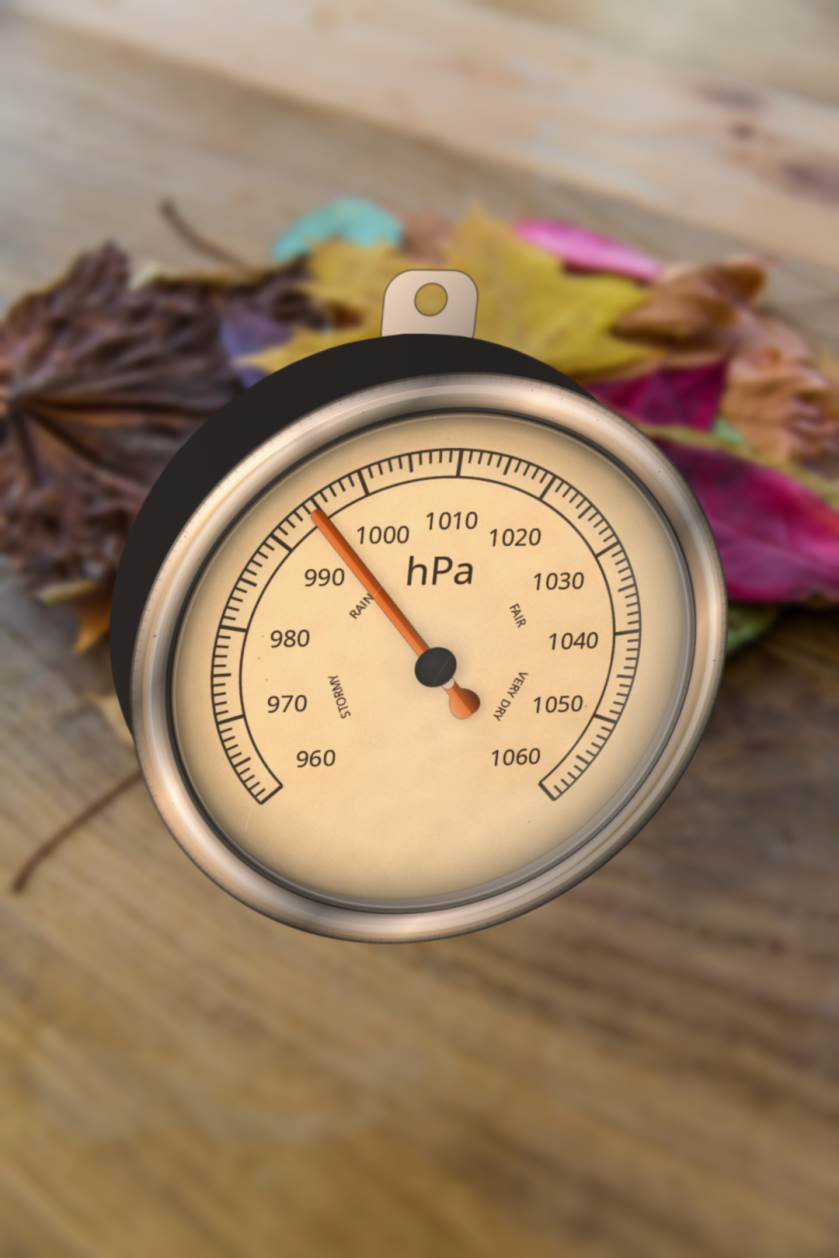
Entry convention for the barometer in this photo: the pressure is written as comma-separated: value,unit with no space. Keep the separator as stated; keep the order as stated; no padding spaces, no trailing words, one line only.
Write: 994.5,hPa
